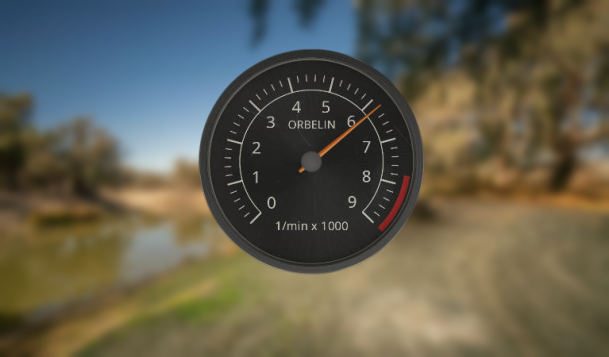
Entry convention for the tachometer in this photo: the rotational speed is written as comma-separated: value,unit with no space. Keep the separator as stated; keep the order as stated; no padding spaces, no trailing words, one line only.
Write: 6200,rpm
